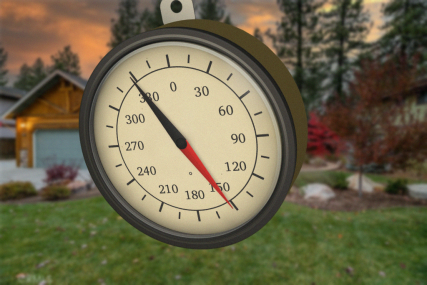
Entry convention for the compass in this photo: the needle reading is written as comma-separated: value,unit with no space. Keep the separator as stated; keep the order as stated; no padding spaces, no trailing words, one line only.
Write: 150,°
